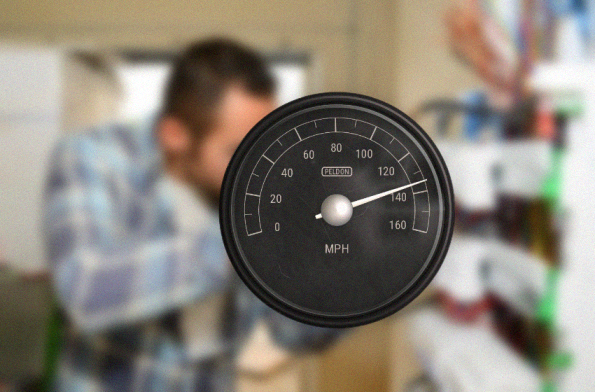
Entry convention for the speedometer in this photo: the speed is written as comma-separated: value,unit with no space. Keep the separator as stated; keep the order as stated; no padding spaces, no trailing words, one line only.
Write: 135,mph
